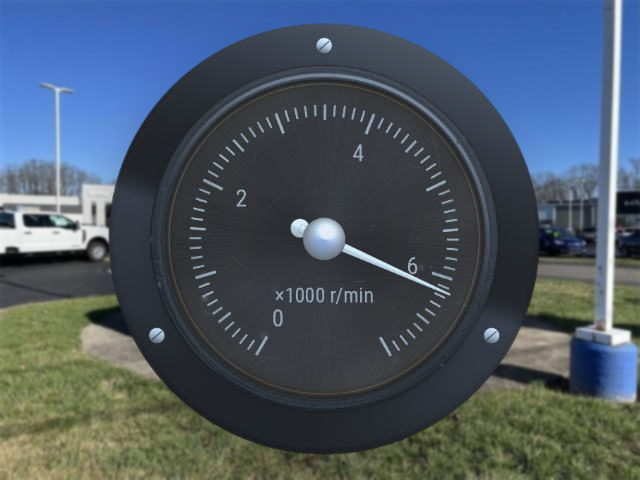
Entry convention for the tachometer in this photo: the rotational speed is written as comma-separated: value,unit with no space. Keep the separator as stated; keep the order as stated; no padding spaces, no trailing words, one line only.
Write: 6150,rpm
